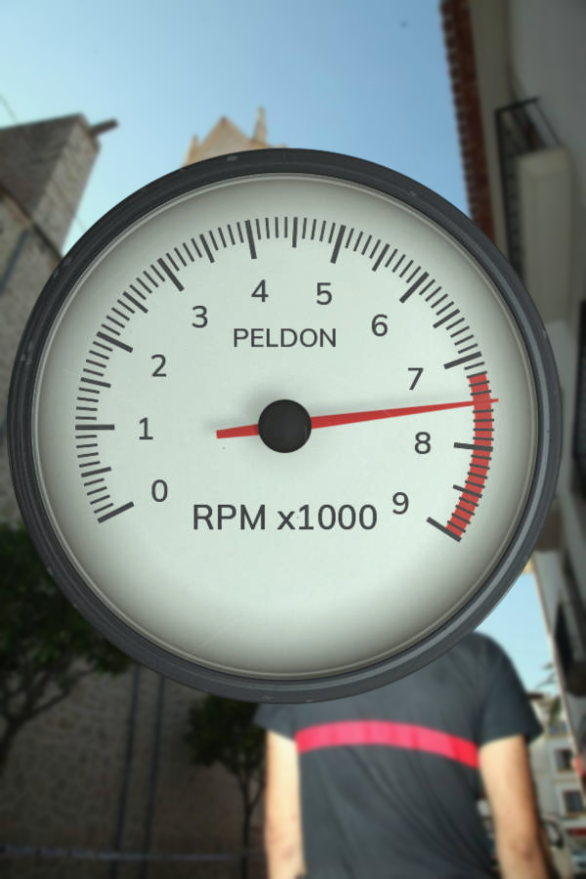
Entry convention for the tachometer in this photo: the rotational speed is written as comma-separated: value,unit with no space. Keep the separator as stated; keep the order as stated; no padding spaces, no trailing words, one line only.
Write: 7500,rpm
